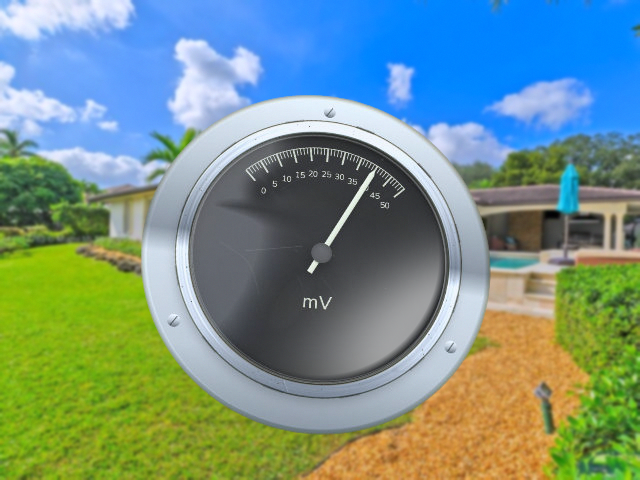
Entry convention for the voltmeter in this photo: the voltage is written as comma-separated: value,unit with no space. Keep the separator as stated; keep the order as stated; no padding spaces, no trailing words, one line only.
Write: 40,mV
